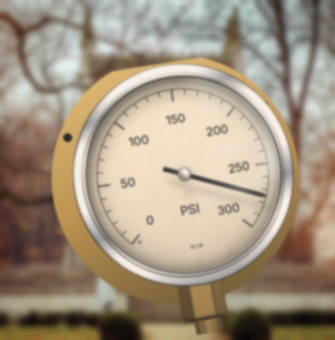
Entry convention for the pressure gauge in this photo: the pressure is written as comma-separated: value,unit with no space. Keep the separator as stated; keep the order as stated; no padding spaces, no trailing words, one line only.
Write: 275,psi
